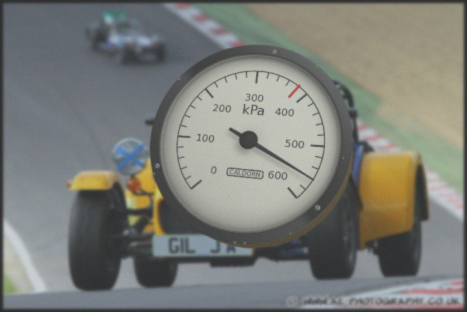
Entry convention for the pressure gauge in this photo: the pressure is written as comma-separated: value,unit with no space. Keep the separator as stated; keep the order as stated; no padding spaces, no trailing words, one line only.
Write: 560,kPa
